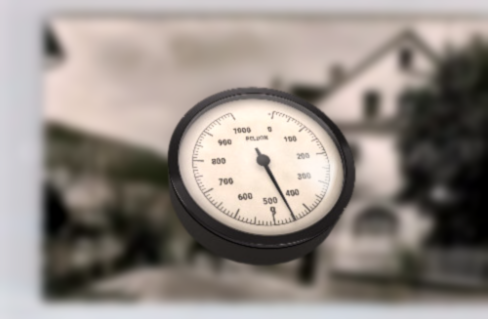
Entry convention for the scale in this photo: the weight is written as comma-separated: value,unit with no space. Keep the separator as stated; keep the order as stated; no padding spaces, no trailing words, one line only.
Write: 450,g
